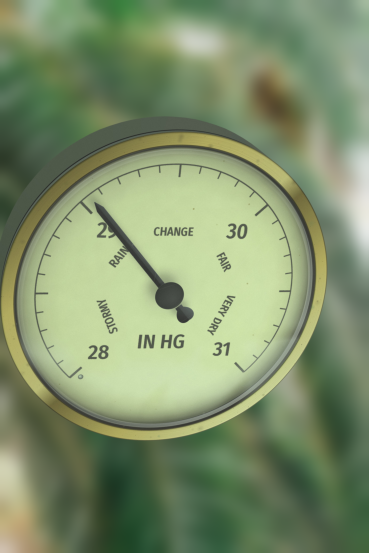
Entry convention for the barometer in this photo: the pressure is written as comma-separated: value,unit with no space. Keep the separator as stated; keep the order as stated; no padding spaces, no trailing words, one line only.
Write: 29.05,inHg
